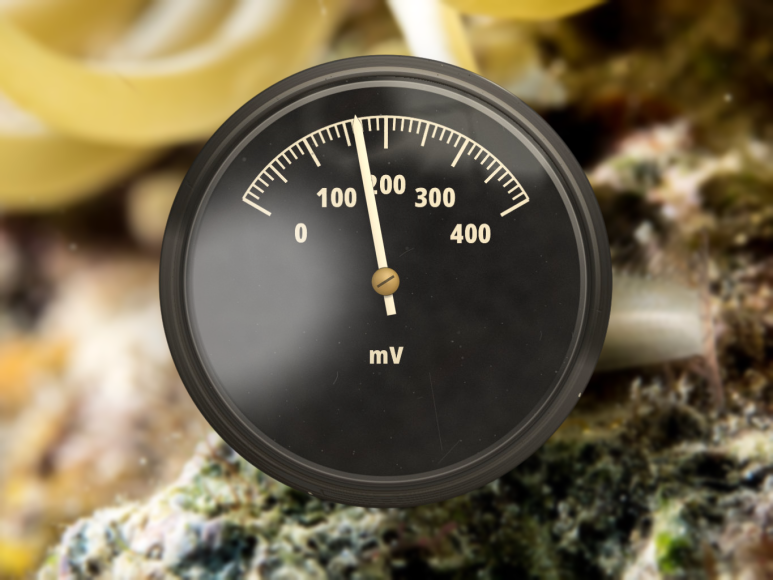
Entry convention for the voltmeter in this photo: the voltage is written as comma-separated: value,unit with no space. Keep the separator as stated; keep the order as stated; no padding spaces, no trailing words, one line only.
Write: 165,mV
